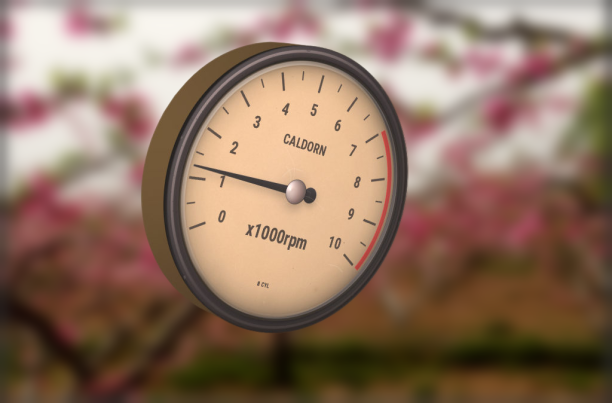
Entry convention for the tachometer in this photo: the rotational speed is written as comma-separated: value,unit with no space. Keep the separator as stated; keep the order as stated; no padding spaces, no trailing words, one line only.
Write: 1250,rpm
